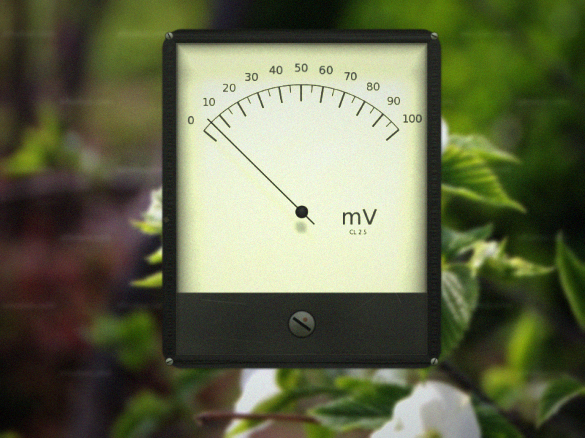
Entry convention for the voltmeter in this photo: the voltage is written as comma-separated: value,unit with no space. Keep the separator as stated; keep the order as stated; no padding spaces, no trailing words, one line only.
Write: 5,mV
